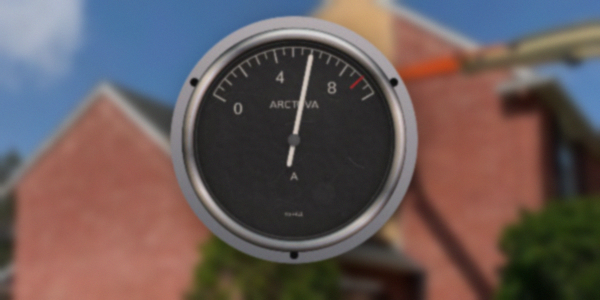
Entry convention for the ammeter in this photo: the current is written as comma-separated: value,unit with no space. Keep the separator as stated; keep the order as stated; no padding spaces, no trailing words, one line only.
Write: 6,A
